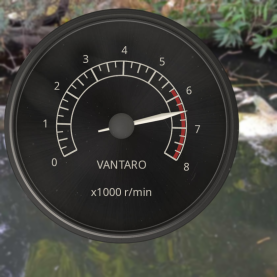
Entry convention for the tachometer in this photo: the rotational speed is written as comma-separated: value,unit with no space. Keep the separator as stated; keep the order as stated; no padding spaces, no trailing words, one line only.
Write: 6500,rpm
